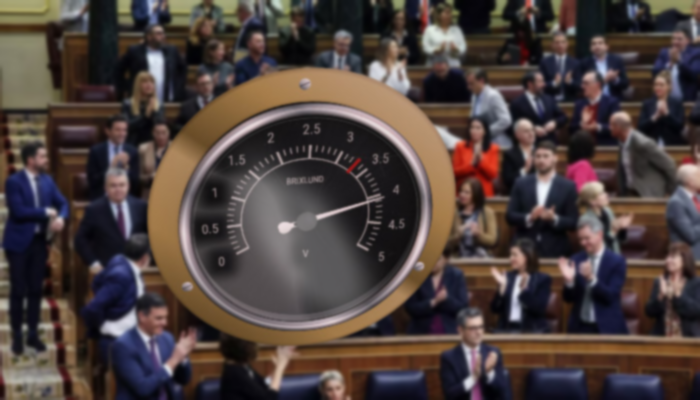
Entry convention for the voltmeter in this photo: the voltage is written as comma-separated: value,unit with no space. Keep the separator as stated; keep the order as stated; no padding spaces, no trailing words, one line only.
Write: 4,V
